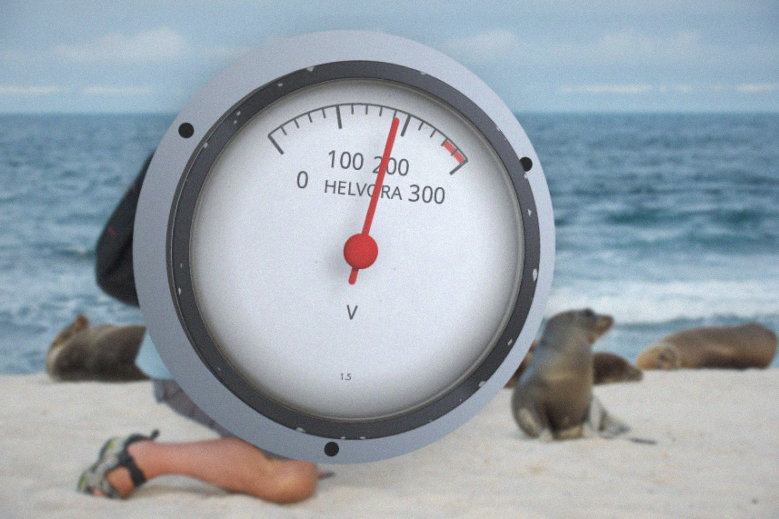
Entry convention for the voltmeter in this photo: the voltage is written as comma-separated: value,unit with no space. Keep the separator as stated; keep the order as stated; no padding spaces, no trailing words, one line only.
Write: 180,V
